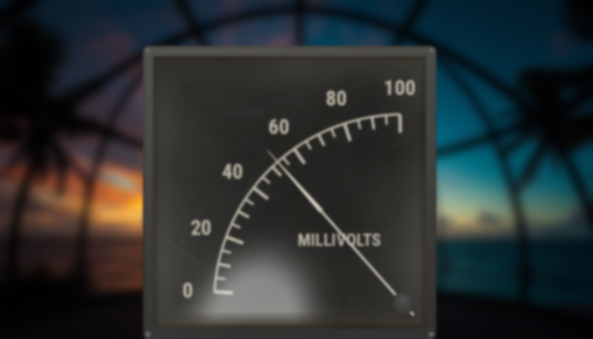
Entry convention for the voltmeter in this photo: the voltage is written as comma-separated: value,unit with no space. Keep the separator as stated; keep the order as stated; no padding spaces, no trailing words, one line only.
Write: 52.5,mV
